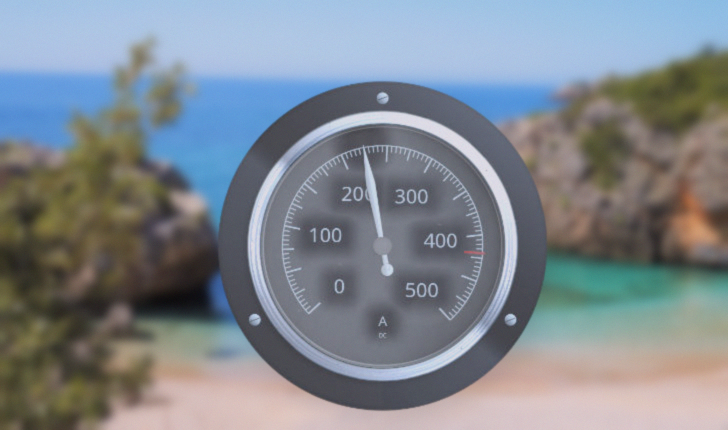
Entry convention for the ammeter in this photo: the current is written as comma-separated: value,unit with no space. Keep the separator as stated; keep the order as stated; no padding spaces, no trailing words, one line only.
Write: 225,A
